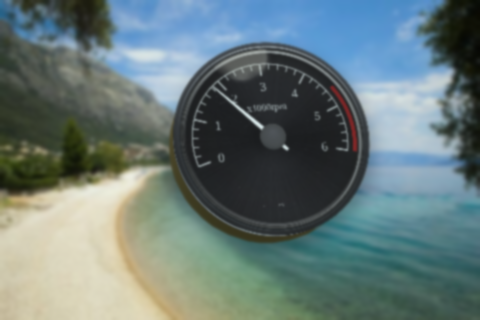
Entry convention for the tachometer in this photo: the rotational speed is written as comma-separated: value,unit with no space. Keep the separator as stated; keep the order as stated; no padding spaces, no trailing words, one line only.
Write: 1800,rpm
